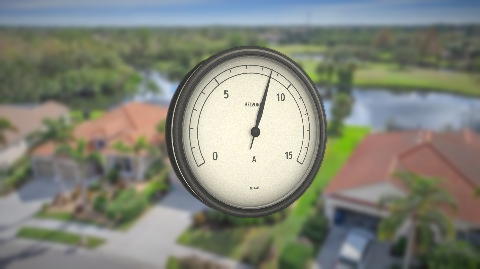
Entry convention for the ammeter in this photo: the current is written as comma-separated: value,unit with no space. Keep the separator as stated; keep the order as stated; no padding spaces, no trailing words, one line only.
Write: 8.5,A
